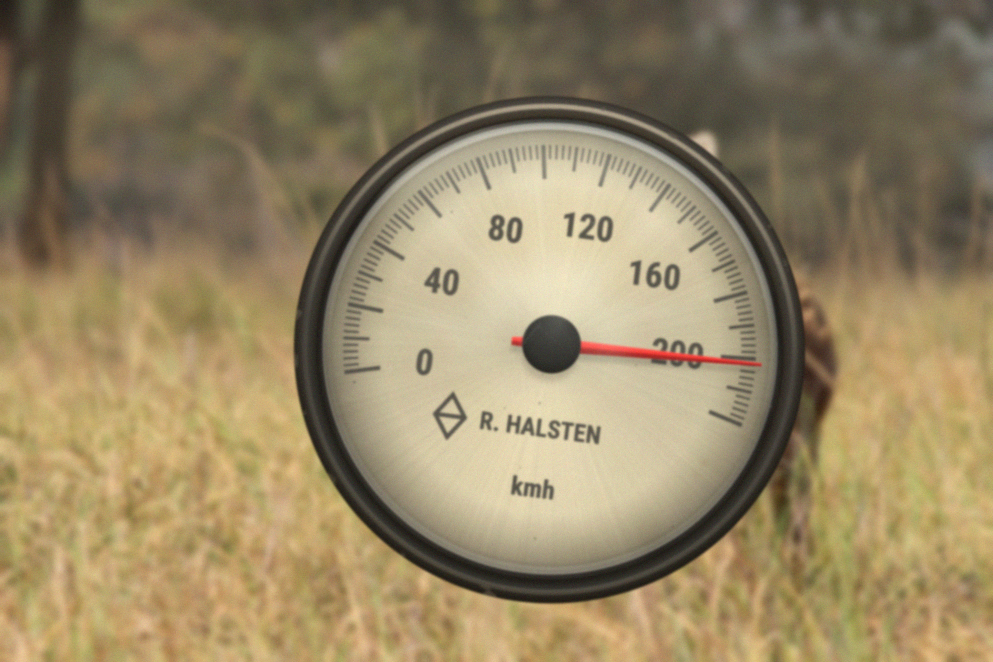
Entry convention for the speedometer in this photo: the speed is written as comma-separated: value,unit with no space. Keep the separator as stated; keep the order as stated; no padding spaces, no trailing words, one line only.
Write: 202,km/h
